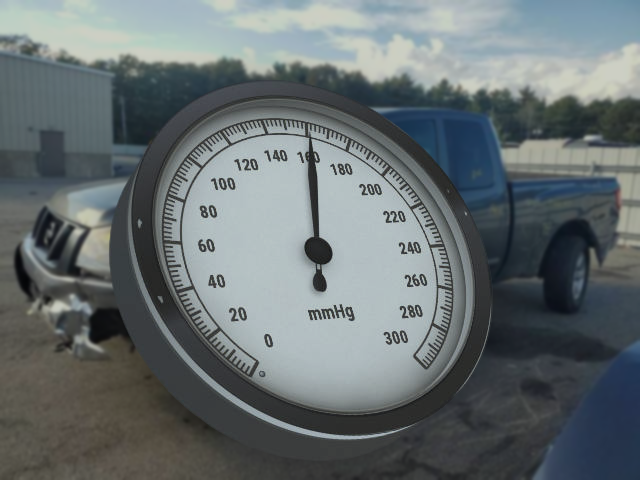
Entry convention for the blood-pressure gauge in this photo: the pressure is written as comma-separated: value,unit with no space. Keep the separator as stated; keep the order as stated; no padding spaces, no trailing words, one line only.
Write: 160,mmHg
